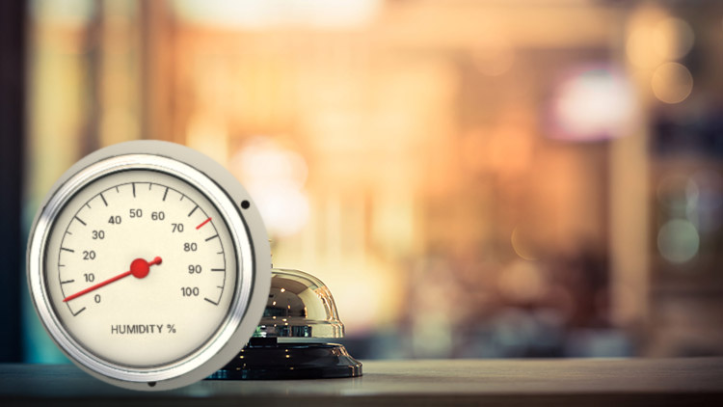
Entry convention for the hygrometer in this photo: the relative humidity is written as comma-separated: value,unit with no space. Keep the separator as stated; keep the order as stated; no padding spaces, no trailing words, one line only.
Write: 5,%
